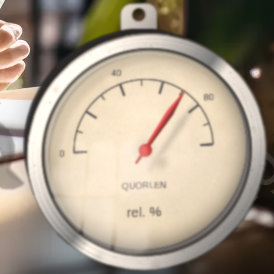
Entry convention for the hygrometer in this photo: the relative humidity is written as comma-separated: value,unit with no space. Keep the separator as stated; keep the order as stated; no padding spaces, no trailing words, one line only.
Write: 70,%
